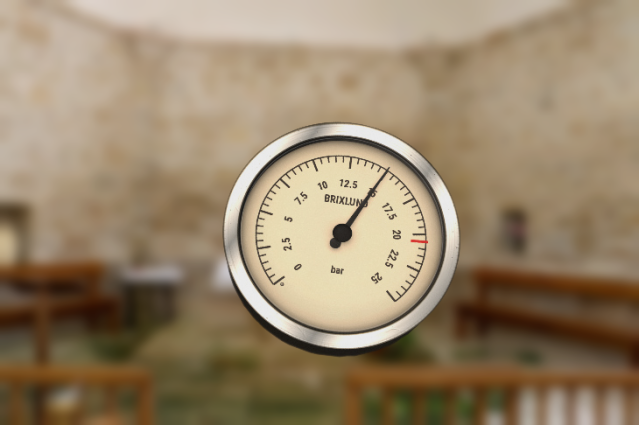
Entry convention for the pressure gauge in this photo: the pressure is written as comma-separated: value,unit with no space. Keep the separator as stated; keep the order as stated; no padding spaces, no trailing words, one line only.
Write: 15,bar
